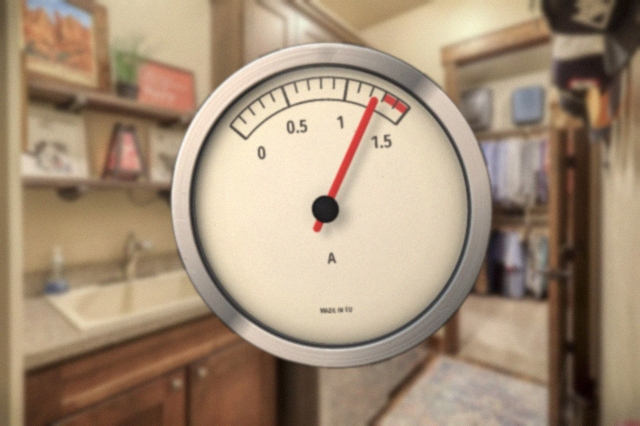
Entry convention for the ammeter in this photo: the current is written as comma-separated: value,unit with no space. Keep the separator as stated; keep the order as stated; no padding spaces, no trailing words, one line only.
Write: 1.25,A
